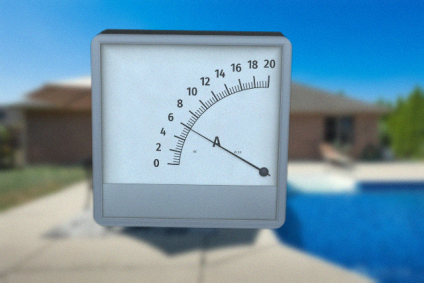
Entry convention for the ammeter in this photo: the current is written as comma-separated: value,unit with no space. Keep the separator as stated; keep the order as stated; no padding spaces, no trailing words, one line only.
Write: 6,A
